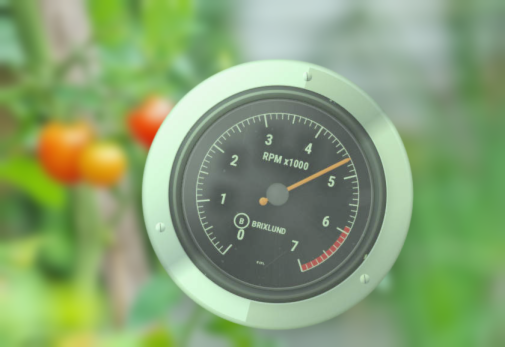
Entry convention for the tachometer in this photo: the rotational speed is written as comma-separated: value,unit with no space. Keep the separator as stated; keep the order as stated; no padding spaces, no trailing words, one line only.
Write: 4700,rpm
